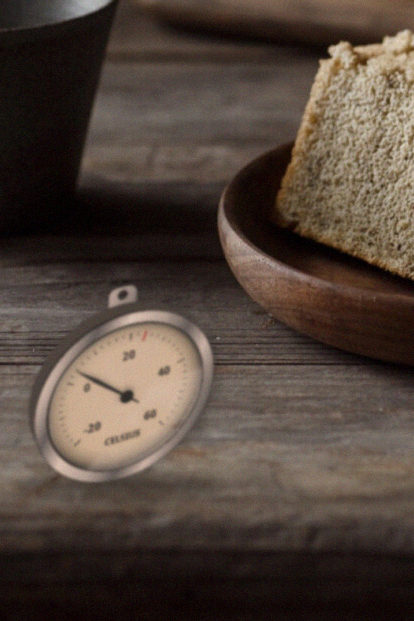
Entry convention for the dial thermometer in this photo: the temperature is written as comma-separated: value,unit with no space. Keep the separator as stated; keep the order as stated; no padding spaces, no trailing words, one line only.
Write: 4,°C
